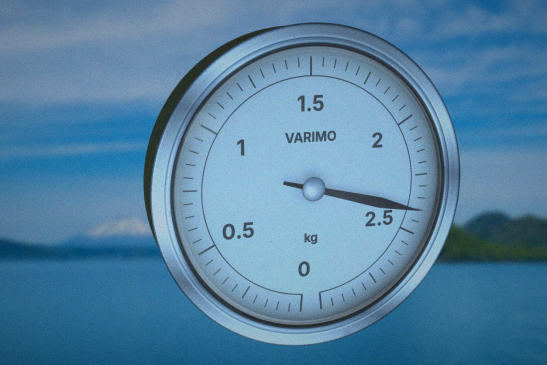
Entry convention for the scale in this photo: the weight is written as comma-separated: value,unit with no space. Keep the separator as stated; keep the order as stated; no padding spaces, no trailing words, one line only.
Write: 2.4,kg
